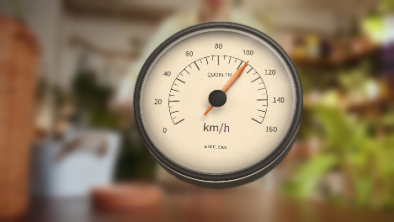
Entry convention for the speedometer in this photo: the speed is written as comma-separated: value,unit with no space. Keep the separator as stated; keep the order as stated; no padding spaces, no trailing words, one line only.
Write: 105,km/h
